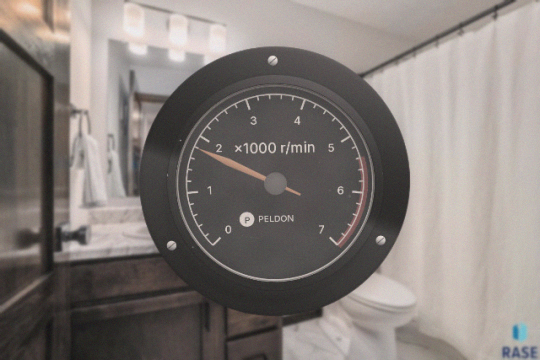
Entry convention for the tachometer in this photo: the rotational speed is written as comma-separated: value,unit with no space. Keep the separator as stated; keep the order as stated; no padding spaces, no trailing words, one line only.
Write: 1800,rpm
